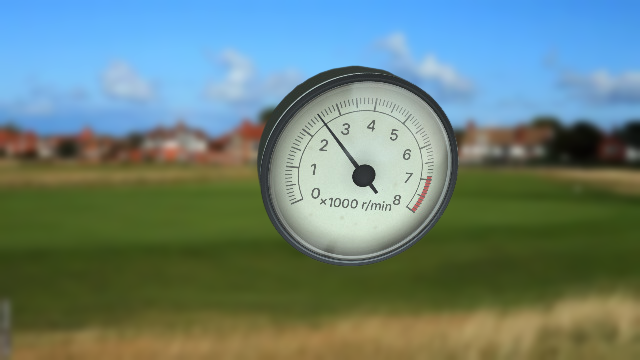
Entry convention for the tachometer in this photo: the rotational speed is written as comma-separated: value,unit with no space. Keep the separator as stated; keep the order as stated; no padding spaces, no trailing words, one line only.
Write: 2500,rpm
